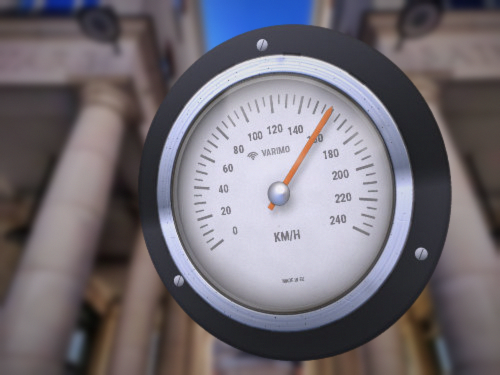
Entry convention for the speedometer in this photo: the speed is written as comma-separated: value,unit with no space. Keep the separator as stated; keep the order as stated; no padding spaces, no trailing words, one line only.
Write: 160,km/h
